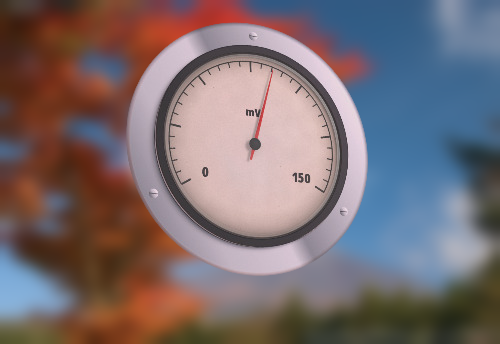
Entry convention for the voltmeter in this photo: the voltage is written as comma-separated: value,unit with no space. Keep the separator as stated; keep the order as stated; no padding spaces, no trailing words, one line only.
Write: 85,mV
